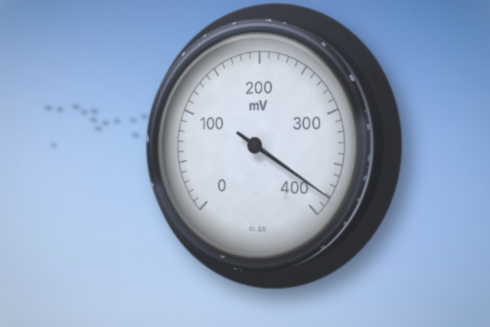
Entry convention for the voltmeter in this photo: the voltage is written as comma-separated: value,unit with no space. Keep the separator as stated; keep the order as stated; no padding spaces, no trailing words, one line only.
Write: 380,mV
